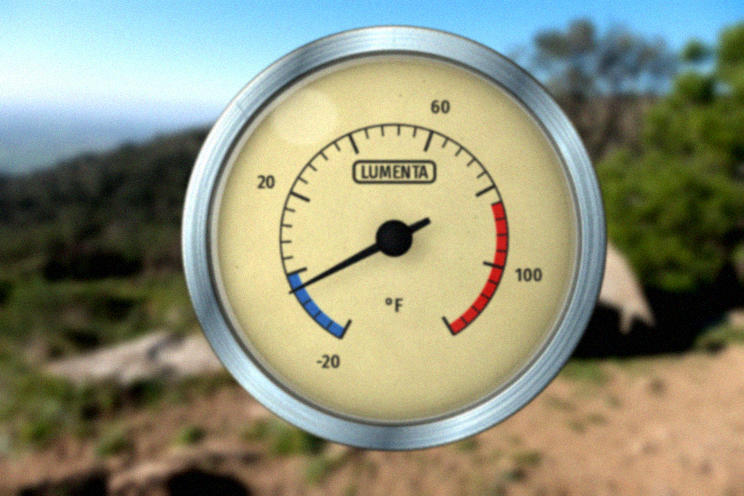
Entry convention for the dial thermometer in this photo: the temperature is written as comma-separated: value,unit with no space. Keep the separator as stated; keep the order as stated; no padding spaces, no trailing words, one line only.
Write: -4,°F
